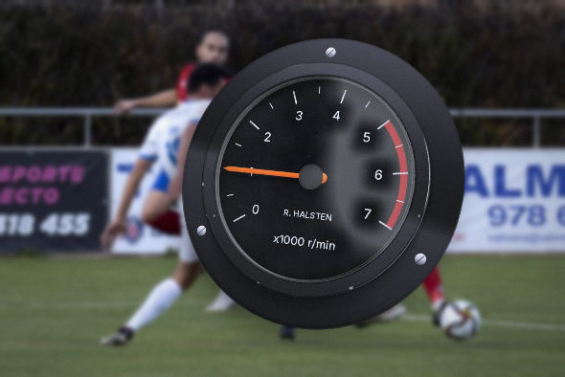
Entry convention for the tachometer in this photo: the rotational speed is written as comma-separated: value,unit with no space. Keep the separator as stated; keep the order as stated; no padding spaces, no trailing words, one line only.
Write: 1000,rpm
